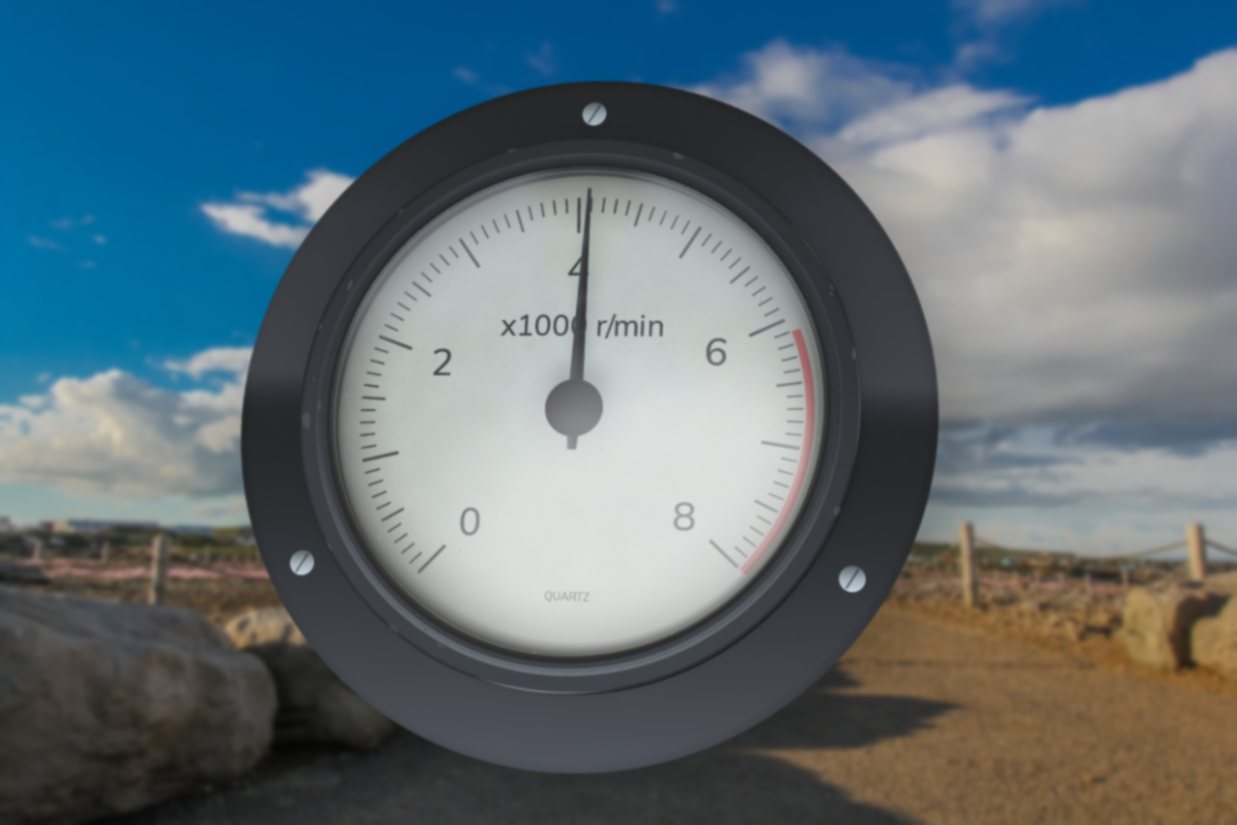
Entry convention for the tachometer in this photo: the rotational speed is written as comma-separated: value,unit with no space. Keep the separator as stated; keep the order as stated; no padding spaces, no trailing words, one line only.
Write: 4100,rpm
